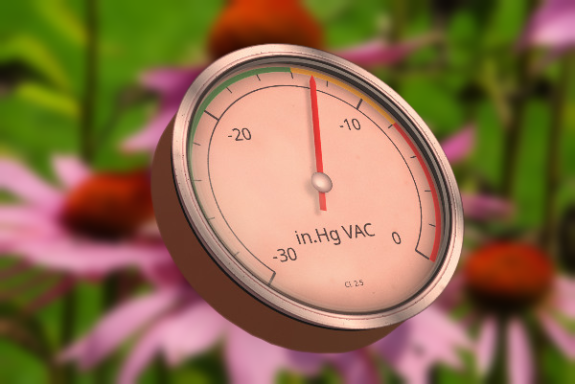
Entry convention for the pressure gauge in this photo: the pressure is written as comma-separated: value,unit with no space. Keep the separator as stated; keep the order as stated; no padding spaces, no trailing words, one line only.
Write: -13,inHg
